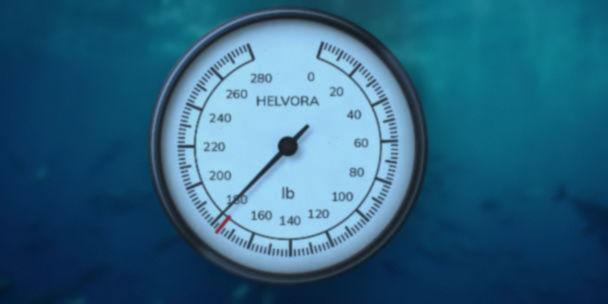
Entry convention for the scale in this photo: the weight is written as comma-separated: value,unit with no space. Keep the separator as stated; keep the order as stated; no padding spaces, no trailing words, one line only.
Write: 180,lb
